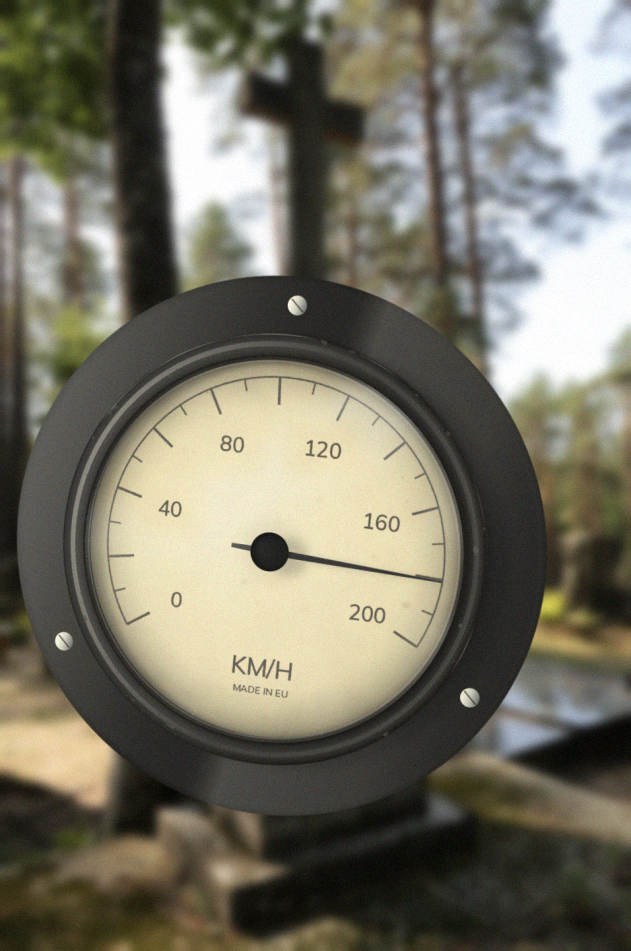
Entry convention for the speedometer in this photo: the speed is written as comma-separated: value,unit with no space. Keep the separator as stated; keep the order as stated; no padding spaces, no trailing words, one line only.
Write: 180,km/h
